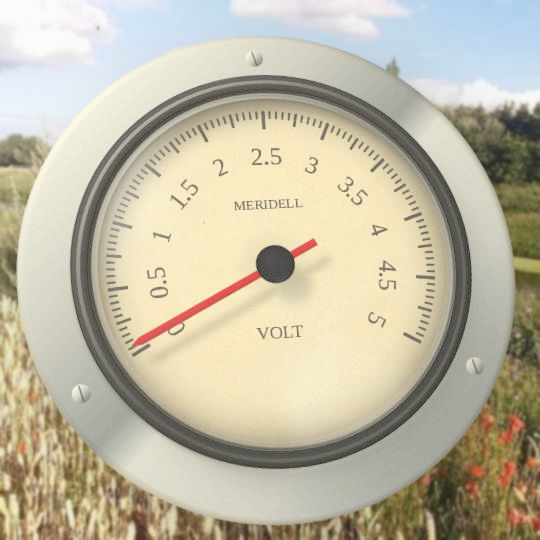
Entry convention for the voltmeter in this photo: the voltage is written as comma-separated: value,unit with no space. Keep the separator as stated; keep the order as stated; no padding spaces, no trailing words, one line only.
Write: 0.05,V
